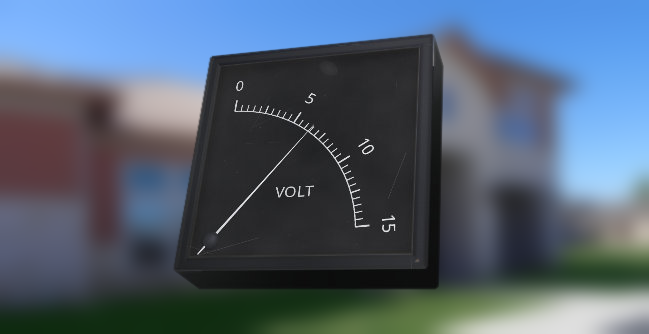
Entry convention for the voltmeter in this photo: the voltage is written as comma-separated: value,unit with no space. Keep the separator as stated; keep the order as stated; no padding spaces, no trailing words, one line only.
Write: 6.5,V
